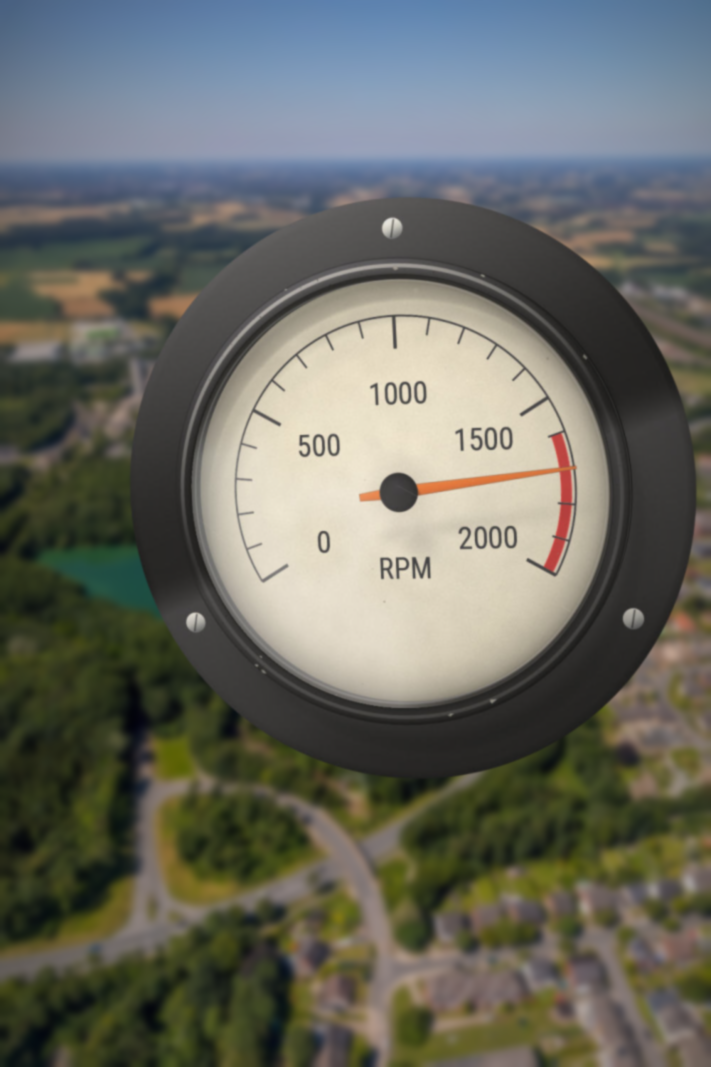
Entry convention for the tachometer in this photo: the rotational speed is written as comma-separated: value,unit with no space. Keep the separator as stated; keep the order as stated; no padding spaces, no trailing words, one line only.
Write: 1700,rpm
